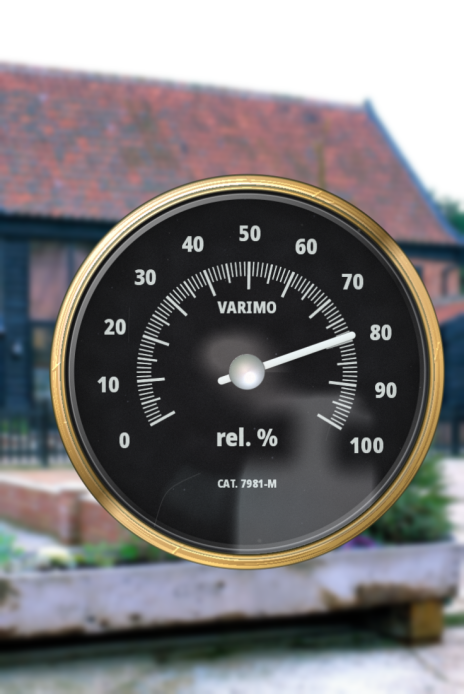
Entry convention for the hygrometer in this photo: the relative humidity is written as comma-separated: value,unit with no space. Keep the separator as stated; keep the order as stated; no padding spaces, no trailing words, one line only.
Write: 79,%
